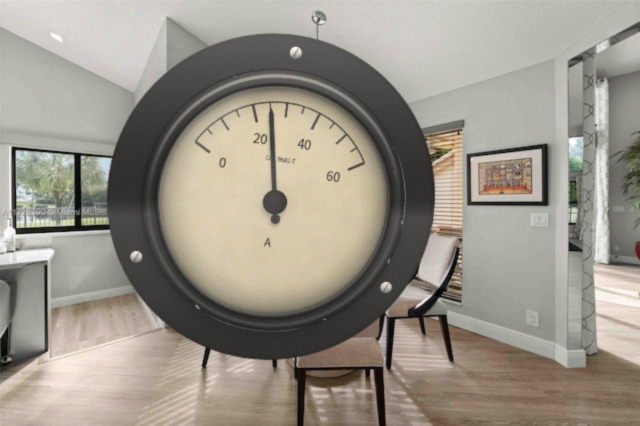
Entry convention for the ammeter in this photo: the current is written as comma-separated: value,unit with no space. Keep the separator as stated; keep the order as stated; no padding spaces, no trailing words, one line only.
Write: 25,A
